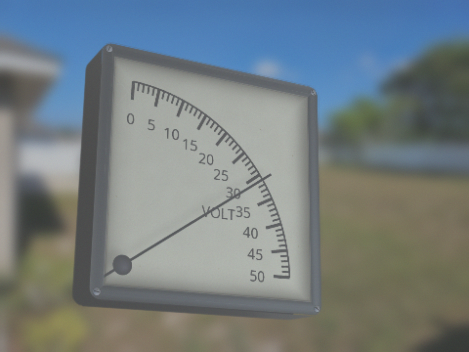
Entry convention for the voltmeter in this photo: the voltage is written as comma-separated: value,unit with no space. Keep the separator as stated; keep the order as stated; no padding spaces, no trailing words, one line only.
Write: 31,V
